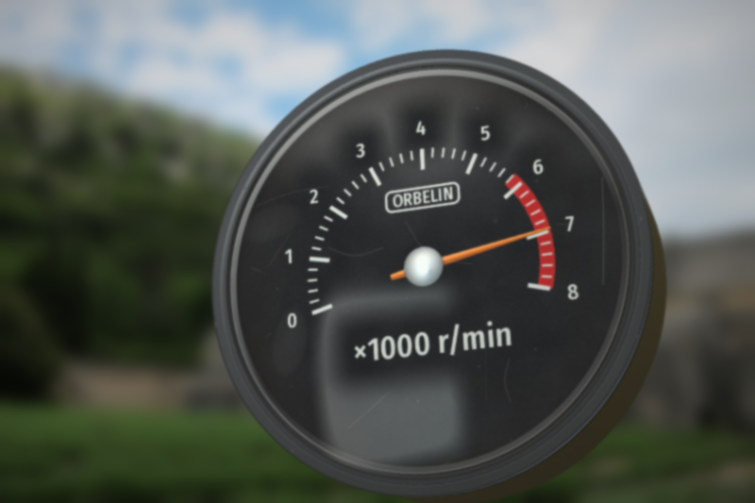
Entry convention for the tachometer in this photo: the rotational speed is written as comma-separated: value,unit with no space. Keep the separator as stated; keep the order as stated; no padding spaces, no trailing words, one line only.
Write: 7000,rpm
